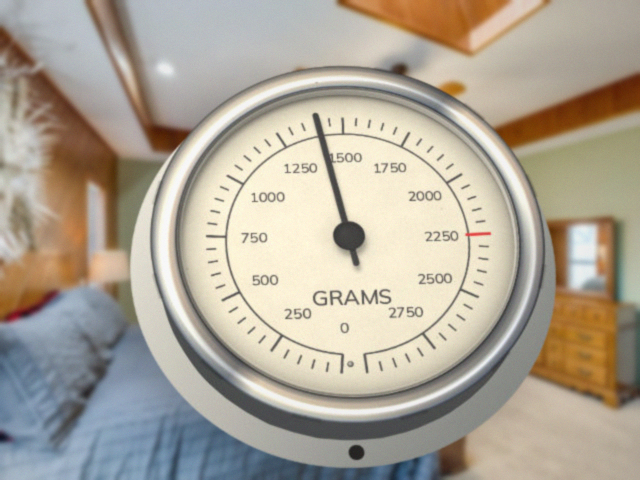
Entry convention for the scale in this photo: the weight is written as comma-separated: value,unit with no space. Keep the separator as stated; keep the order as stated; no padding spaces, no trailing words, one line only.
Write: 1400,g
